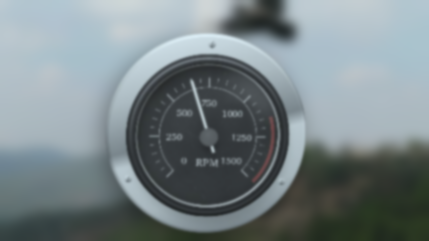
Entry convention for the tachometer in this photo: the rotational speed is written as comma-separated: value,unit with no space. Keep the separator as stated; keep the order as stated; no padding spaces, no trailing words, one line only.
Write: 650,rpm
